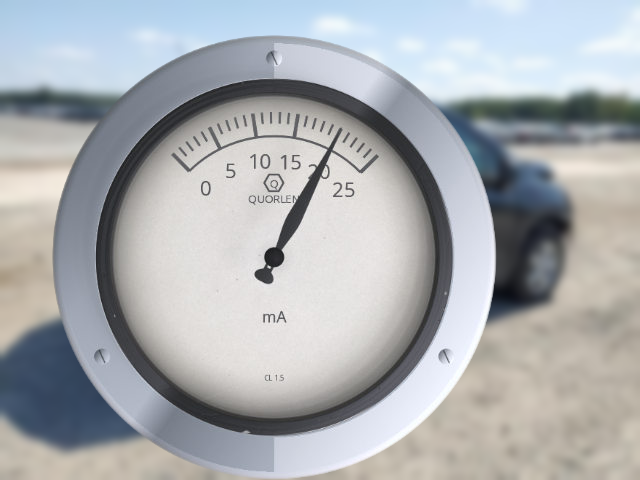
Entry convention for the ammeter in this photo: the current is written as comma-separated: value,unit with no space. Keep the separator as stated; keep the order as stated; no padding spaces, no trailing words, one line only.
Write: 20,mA
